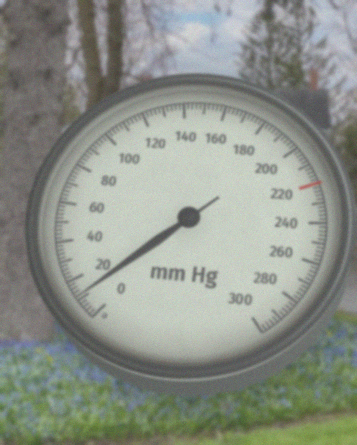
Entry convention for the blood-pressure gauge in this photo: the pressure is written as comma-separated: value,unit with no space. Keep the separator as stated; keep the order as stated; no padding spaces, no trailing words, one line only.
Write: 10,mmHg
